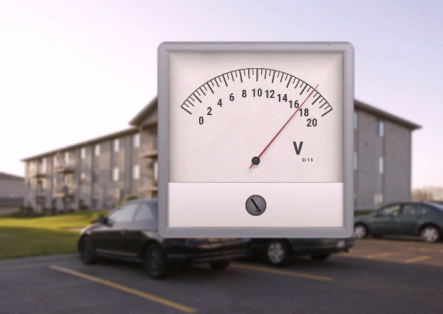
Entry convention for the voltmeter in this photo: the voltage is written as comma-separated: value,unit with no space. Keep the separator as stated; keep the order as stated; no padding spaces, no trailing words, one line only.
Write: 17,V
